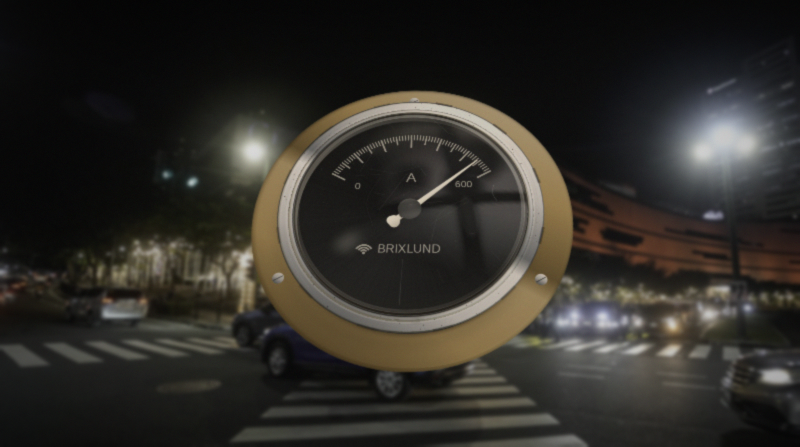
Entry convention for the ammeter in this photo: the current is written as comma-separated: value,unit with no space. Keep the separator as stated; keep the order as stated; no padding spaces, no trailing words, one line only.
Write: 550,A
